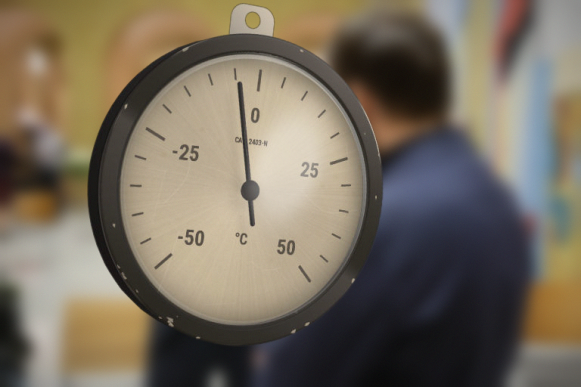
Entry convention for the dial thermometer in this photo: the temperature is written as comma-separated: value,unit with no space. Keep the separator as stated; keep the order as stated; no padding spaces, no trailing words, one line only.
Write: -5,°C
